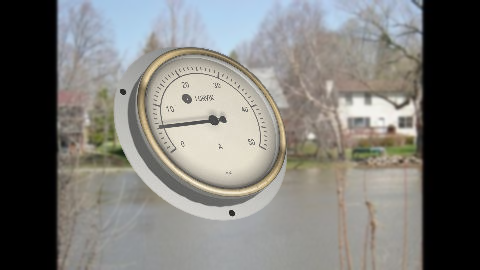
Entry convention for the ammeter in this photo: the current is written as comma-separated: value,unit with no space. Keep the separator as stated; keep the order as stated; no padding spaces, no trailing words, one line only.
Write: 5,A
